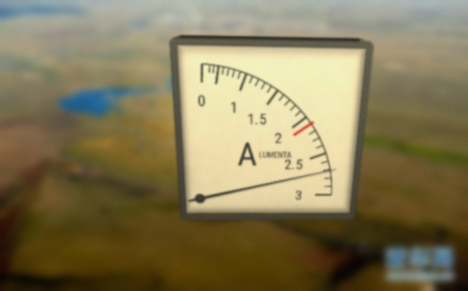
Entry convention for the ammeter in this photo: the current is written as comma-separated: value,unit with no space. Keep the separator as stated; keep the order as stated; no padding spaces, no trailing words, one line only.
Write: 2.7,A
